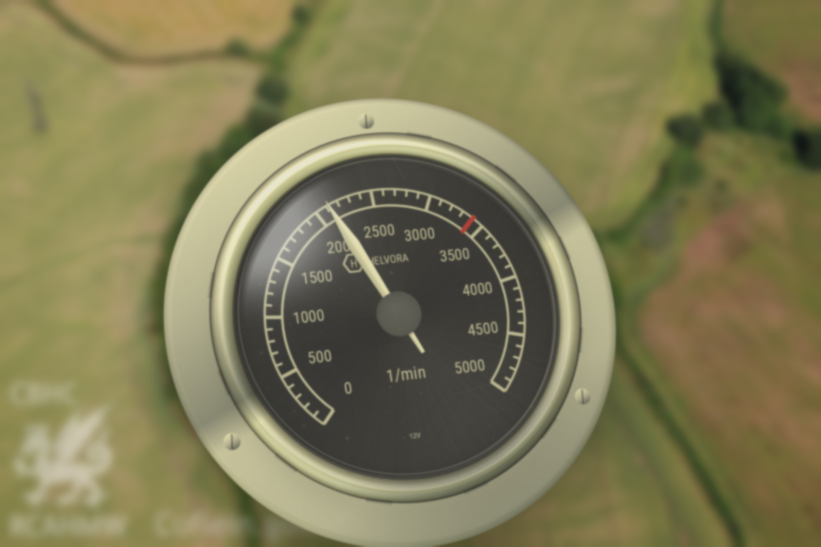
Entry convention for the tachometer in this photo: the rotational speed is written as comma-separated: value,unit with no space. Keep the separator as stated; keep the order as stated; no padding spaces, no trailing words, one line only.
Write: 2100,rpm
